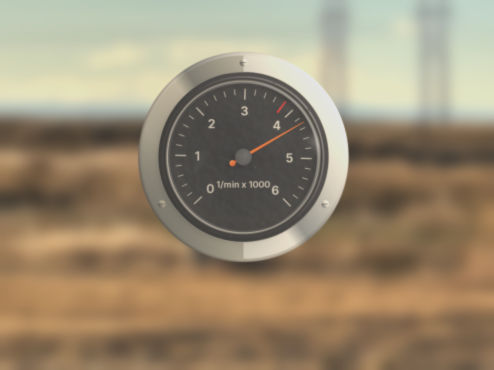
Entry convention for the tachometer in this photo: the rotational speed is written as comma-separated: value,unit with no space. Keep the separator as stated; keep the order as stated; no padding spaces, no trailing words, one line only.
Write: 4300,rpm
